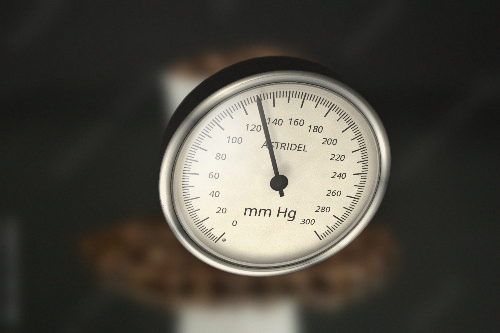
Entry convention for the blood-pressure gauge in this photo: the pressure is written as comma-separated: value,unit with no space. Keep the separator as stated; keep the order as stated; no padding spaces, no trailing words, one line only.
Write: 130,mmHg
